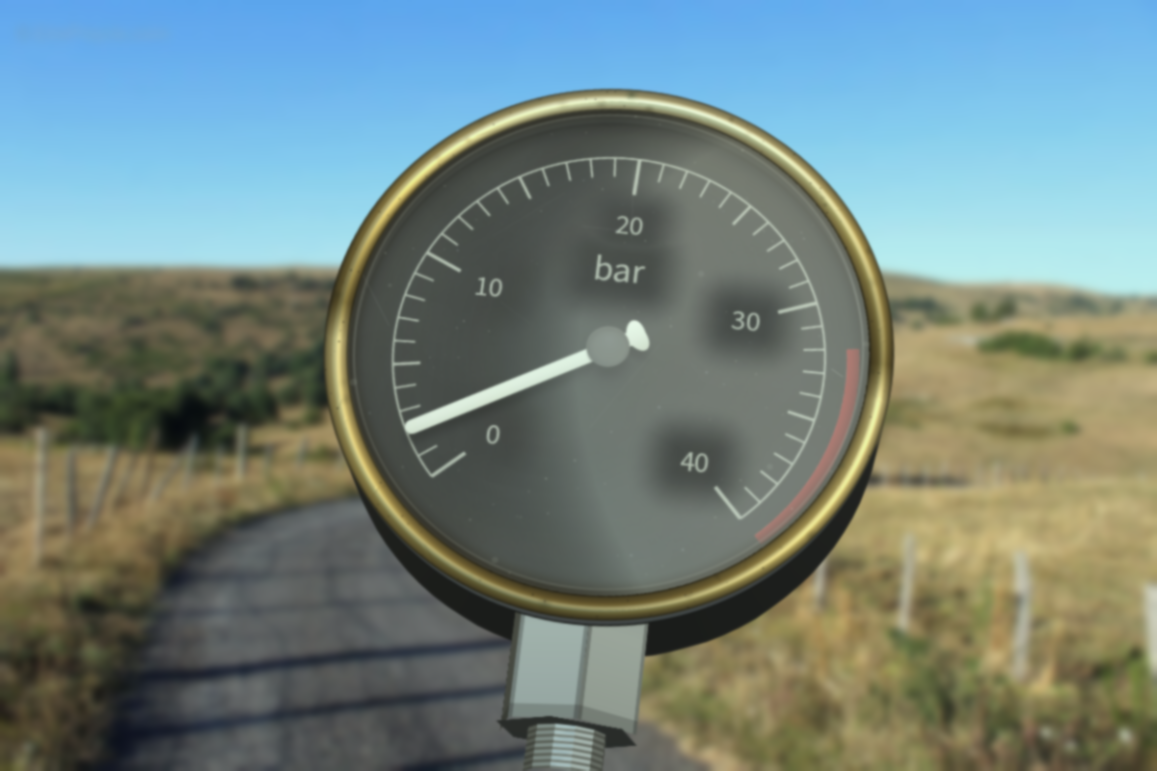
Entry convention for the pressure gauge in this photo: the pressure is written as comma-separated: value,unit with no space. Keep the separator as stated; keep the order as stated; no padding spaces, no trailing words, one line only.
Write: 2,bar
